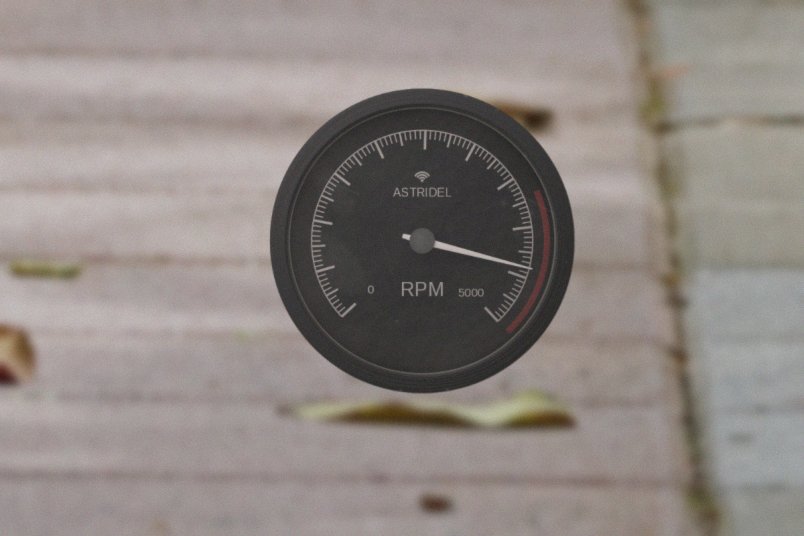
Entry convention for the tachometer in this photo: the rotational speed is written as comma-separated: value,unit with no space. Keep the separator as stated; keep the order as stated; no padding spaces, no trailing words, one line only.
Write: 4400,rpm
